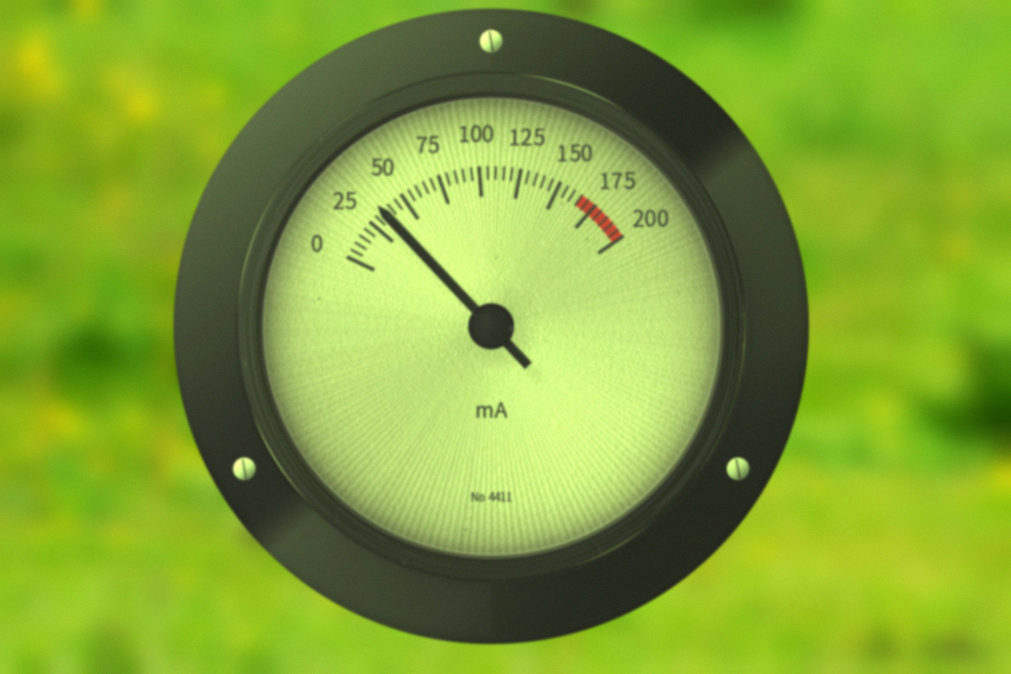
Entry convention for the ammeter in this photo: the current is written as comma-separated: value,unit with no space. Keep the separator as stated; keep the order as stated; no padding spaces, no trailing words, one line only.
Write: 35,mA
